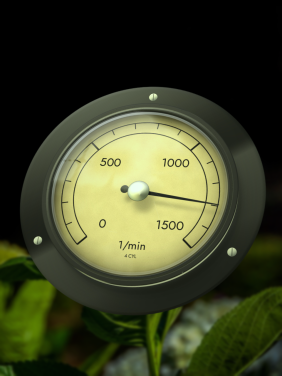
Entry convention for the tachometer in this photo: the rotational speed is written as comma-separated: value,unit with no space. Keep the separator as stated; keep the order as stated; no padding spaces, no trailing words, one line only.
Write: 1300,rpm
